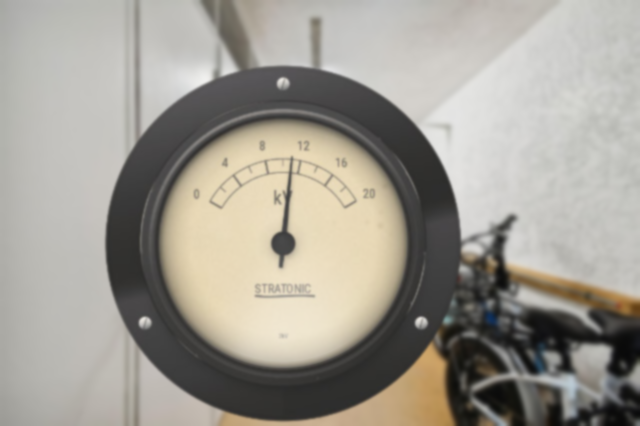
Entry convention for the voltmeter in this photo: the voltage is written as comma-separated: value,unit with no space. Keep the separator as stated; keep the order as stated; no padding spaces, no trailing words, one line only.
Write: 11,kV
